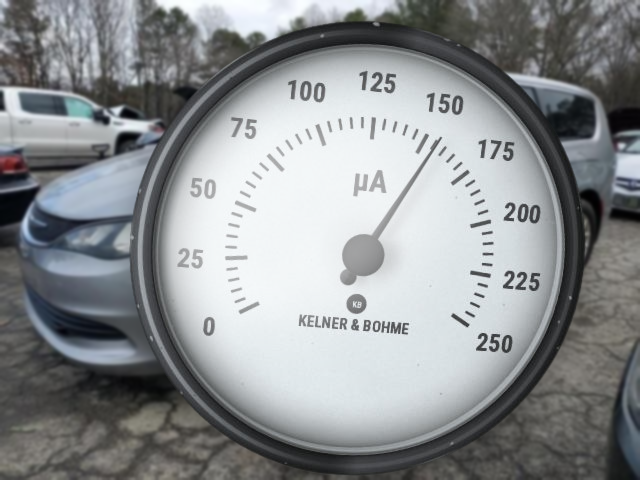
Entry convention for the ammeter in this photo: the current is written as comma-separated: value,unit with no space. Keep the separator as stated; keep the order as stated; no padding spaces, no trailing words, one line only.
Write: 155,µA
